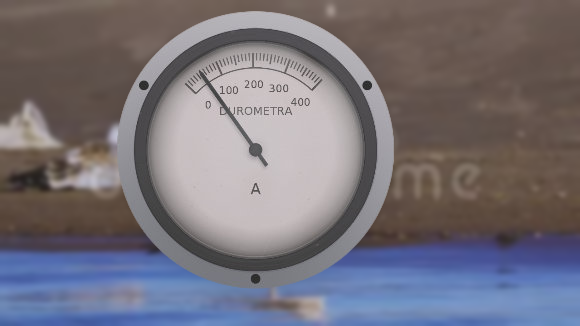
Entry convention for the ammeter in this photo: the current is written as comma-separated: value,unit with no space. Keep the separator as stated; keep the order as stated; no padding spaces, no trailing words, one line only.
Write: 50,A
